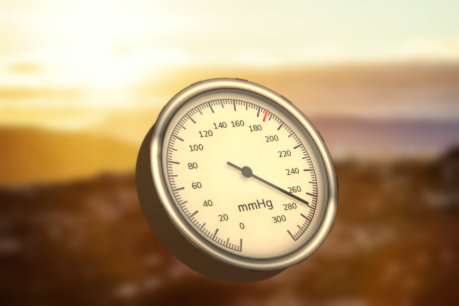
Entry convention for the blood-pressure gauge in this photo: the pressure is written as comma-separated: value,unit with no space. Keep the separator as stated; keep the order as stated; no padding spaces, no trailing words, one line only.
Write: 270,mmHg
